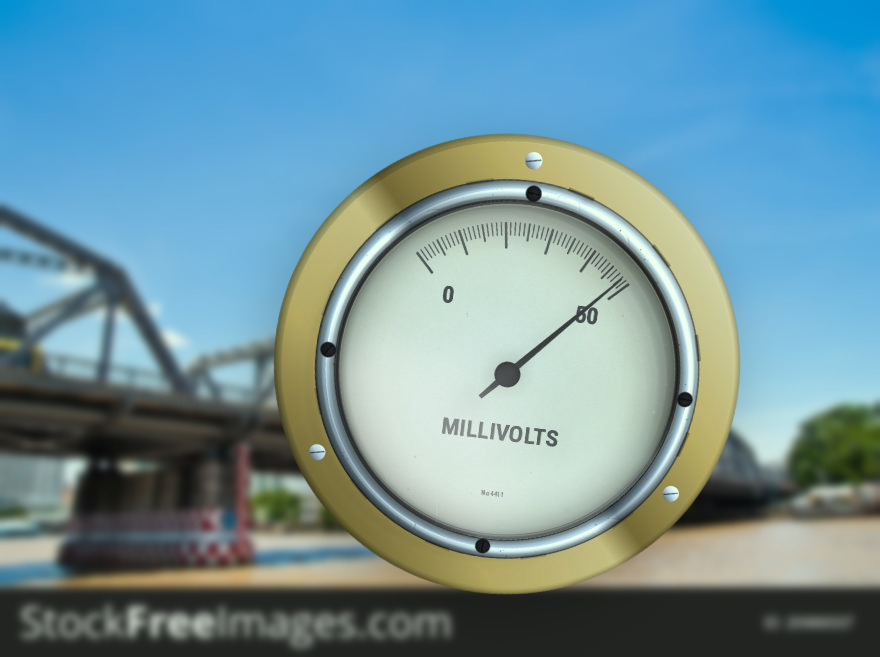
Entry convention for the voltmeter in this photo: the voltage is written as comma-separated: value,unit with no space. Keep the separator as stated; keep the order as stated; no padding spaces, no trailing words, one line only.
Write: 48,mV
